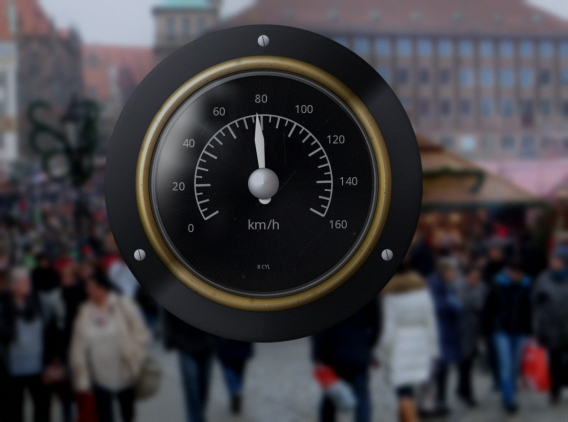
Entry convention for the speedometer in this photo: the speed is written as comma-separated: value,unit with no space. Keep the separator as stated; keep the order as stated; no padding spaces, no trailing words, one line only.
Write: 77.5,km/h
